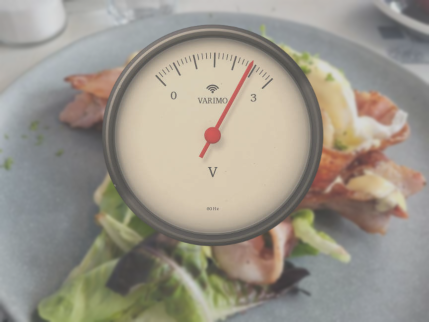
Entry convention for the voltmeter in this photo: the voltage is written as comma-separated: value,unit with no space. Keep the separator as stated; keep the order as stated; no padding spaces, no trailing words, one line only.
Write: 2.4,V
